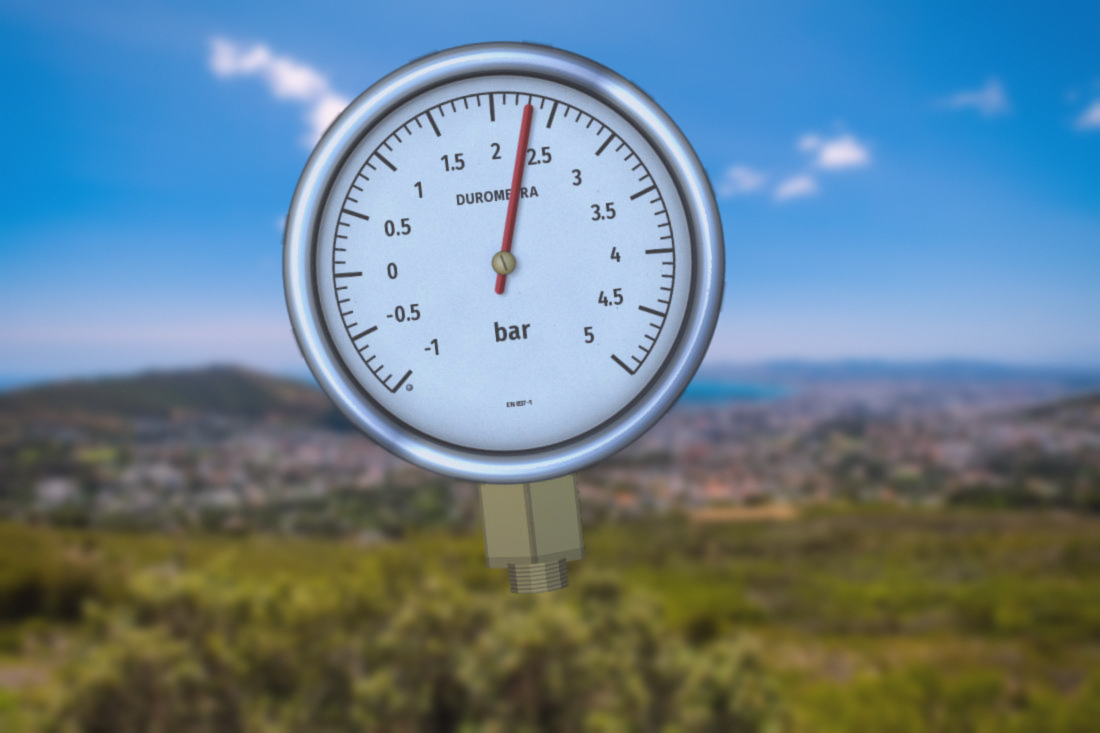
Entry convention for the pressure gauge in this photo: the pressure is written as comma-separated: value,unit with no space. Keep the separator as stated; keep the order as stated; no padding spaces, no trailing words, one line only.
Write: 2.3,bar
